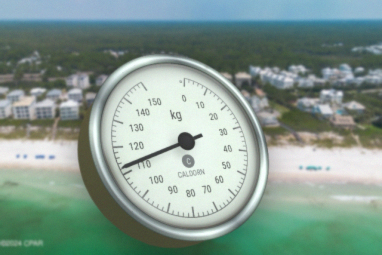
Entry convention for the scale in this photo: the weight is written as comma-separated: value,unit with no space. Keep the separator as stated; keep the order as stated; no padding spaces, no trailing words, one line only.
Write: 112,kg
